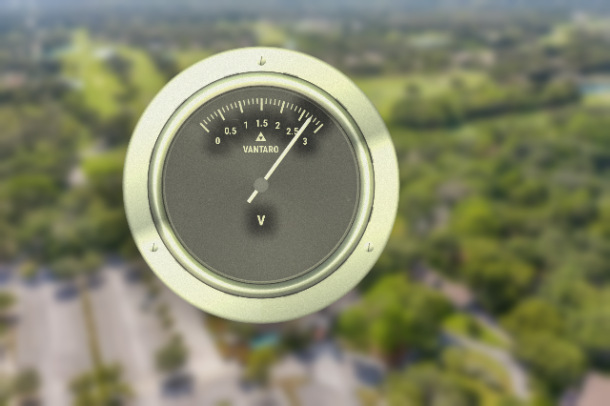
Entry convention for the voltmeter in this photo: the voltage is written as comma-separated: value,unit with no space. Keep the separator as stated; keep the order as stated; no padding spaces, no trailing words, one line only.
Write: 2.7,V
